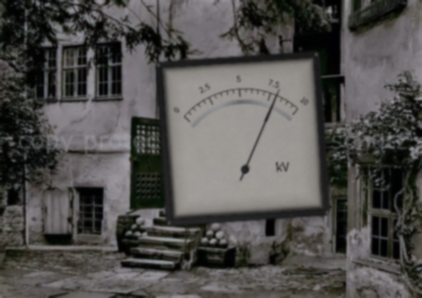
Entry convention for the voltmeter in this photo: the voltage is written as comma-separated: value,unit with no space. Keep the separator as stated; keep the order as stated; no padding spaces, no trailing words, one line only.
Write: 8,kV
